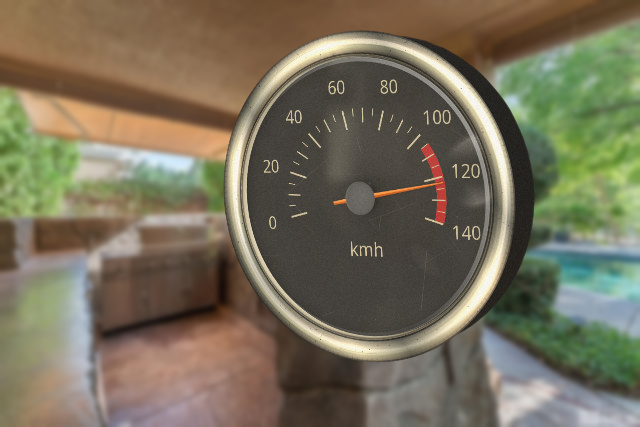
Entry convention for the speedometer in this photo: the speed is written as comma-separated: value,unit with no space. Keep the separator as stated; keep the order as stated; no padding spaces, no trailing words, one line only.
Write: 122.5,km/h
